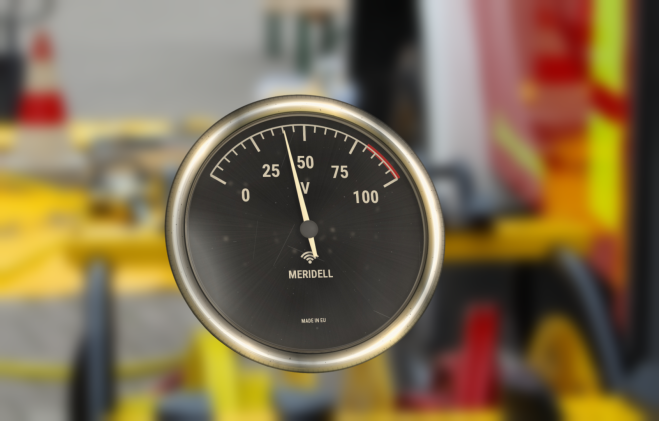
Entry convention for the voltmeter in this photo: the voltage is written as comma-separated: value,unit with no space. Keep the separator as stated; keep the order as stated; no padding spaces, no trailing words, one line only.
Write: 40,V
